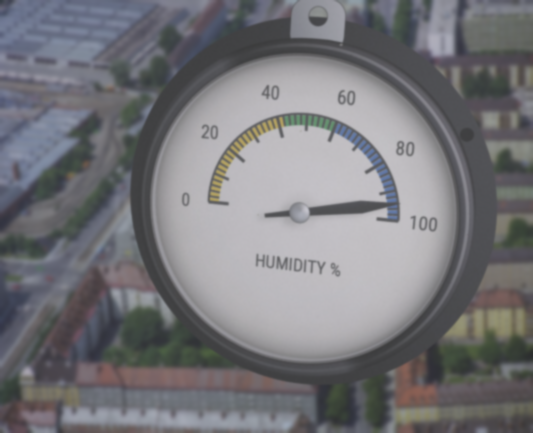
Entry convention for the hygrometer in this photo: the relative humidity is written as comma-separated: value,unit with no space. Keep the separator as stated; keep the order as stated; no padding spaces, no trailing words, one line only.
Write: 94,%
